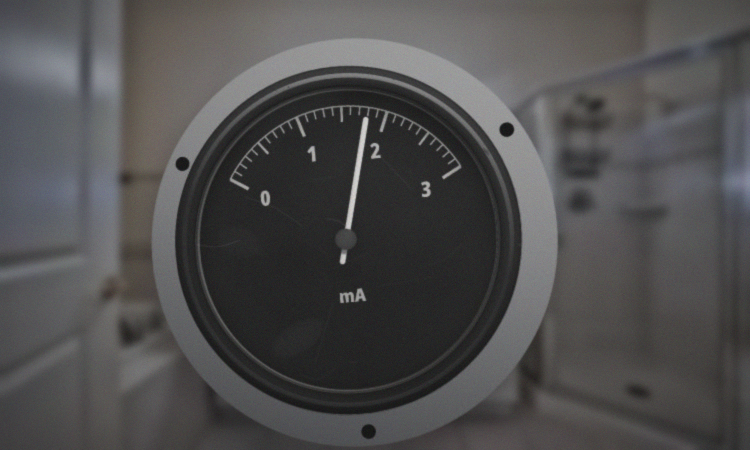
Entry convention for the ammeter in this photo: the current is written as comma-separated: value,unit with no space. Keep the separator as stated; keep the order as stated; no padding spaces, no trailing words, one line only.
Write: 1.8,mA
